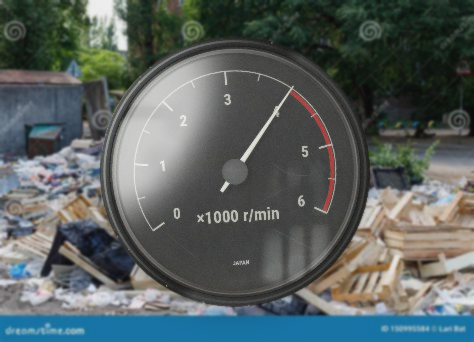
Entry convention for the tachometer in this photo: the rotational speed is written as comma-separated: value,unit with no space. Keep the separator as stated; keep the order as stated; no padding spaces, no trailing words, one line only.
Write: 4000,rpm
